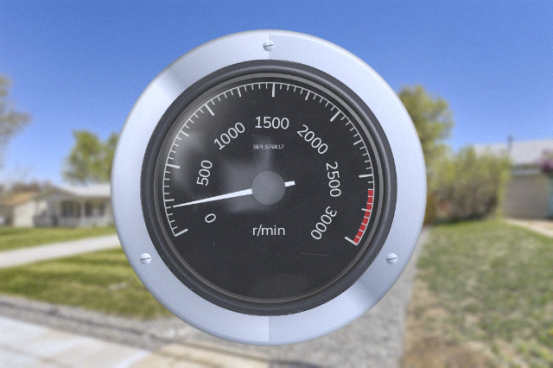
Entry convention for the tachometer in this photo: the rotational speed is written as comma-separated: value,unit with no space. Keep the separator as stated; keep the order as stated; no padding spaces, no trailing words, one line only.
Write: 200,rpm
